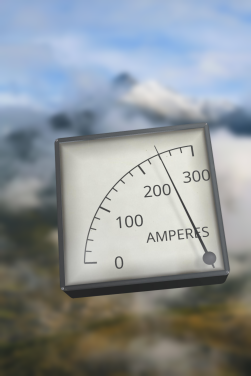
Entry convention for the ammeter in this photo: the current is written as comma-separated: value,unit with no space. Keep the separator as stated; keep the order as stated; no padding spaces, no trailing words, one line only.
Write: 240,A
